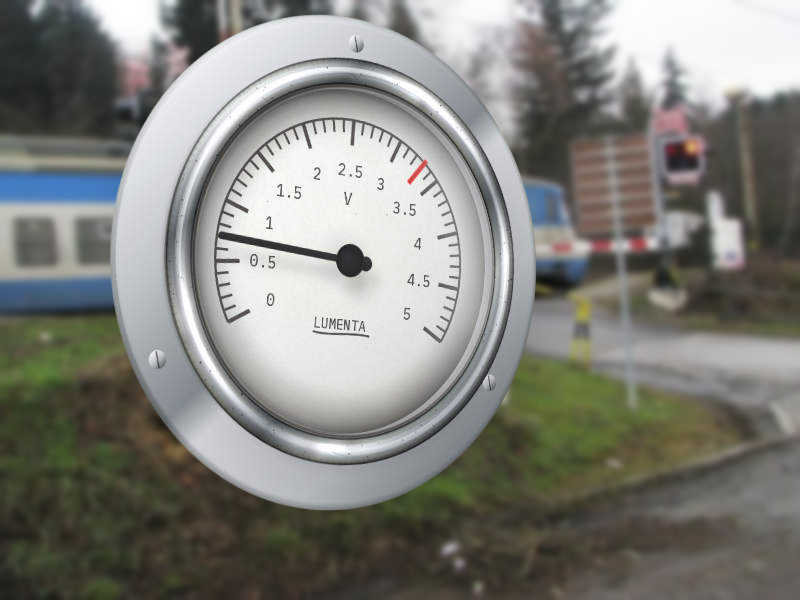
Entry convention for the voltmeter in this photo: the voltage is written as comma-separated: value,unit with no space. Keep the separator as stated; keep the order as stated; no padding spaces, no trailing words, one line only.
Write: 0.7,V
